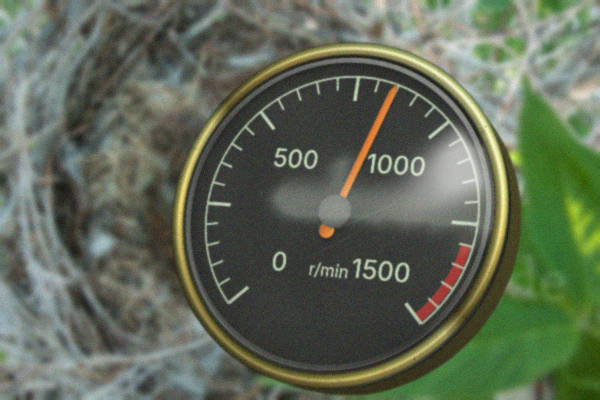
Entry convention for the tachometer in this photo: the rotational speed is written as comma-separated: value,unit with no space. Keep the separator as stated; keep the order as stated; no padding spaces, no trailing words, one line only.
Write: 850,rpm
